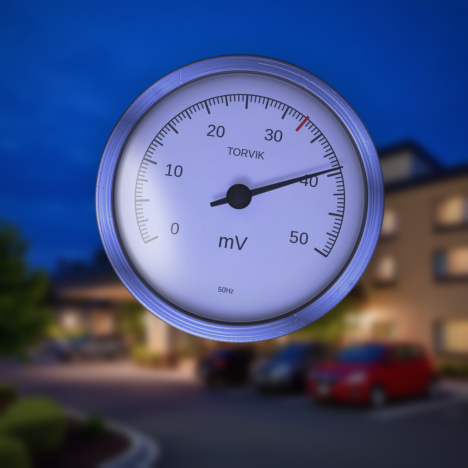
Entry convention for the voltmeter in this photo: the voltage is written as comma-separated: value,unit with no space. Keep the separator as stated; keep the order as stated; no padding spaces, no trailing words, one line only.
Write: 39.5,mV
